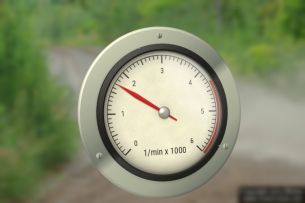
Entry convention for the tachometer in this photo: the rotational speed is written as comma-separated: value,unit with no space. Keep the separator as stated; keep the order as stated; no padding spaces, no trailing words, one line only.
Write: 1700,rpm
